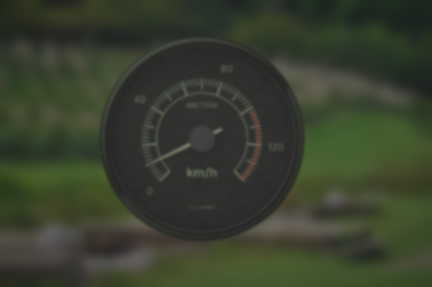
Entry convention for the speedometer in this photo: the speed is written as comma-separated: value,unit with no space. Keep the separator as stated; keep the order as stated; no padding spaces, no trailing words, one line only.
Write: 10,km/h
